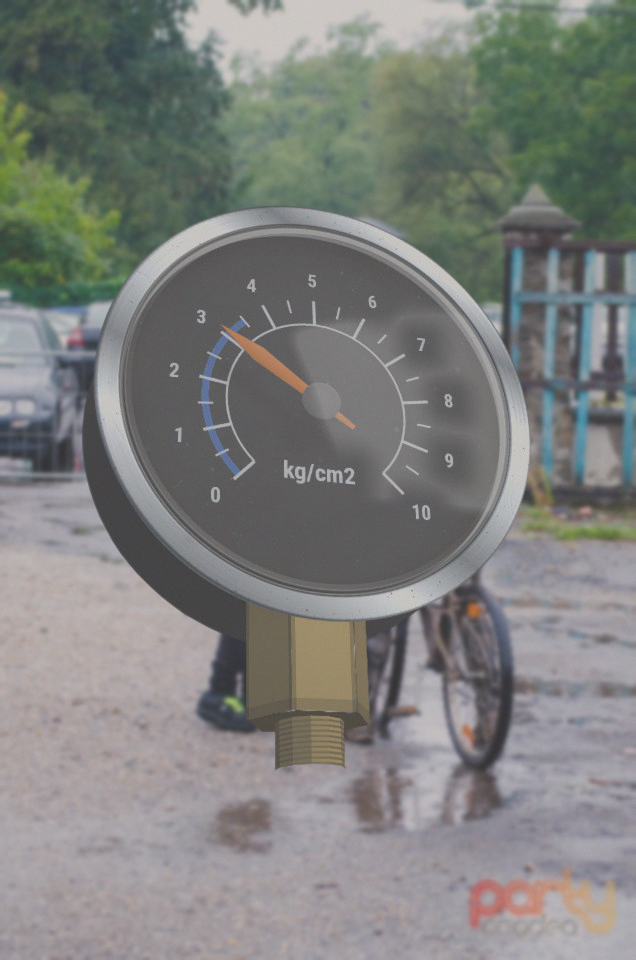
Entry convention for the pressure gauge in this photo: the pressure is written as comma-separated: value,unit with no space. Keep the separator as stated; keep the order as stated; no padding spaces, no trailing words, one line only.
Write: 3,kg/cm²
